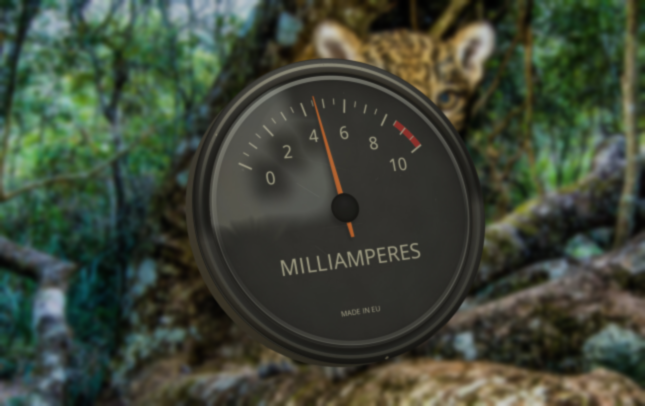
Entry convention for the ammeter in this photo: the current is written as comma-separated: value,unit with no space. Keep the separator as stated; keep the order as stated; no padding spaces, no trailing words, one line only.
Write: 4.5,mA
